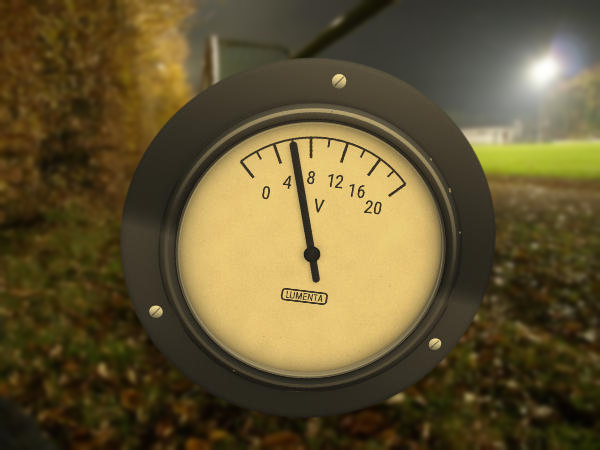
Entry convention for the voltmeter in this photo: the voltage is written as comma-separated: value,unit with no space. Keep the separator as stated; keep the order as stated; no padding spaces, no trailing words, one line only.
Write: 6,V
